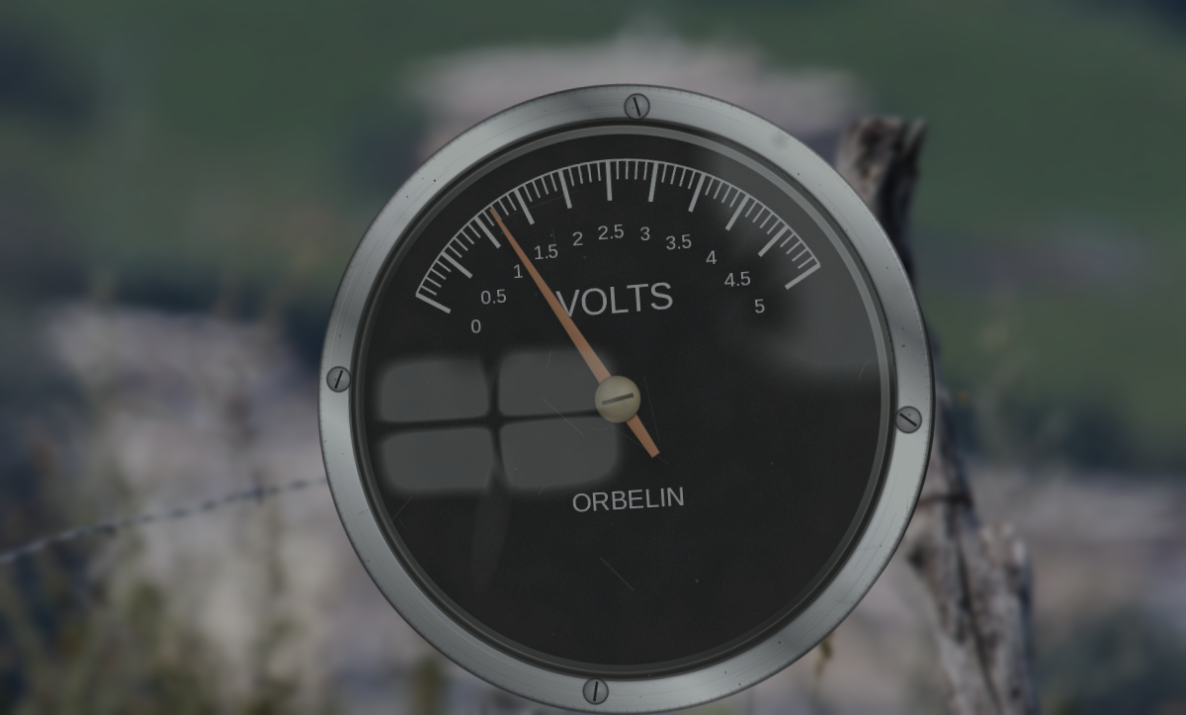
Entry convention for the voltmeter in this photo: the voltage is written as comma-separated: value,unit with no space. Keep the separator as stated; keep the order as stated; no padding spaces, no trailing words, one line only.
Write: 1.2,V
